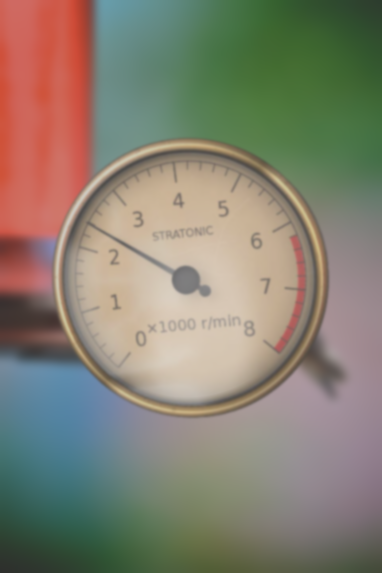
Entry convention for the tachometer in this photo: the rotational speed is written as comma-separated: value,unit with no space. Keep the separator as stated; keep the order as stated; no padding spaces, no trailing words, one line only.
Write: 2400,rpm
